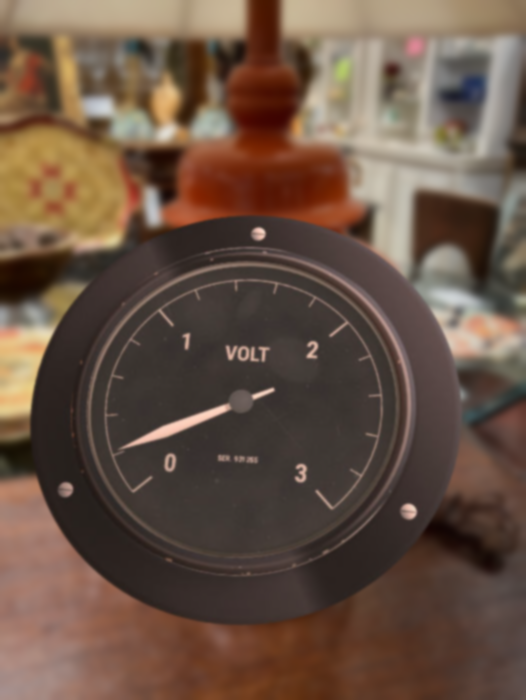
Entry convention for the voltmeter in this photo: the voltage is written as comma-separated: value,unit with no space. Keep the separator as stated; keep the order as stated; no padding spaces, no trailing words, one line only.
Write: 0.2,V
